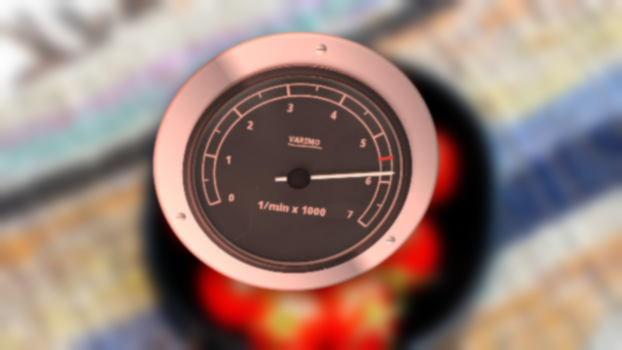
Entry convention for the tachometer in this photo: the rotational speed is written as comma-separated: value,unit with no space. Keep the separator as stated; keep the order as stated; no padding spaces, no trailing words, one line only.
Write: 5750,rpm
